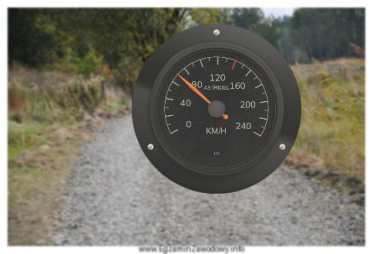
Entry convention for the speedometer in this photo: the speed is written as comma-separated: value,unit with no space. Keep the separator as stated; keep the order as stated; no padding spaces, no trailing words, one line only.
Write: 70,km/h
